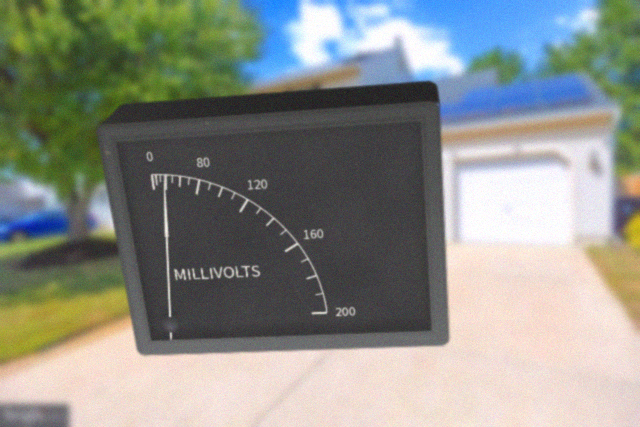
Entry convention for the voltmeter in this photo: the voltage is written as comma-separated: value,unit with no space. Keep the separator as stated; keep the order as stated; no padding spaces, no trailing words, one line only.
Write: 40,mV
